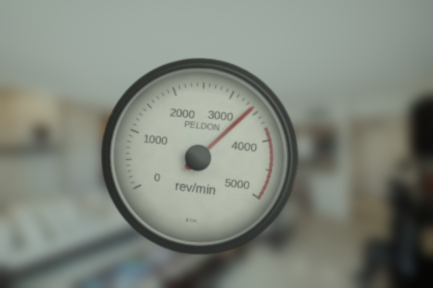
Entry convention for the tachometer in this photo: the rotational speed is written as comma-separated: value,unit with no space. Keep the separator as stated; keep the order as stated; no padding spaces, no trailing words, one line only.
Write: 3400,rpm
